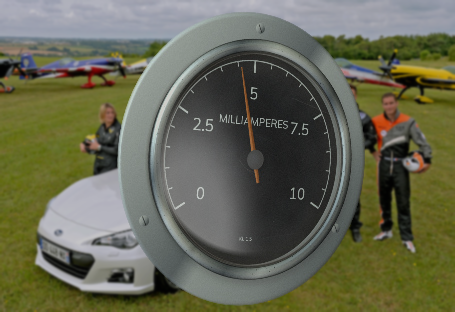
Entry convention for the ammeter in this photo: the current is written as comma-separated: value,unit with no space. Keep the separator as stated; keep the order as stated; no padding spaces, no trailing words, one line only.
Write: 4.5,mA
